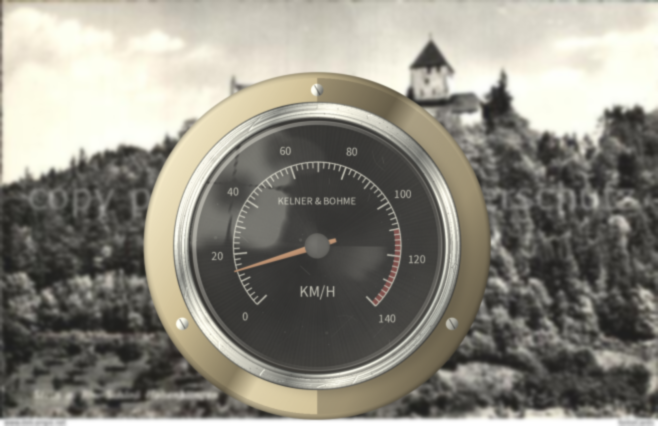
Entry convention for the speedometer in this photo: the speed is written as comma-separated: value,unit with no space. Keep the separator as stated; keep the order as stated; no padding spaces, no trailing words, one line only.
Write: 14,km/h
